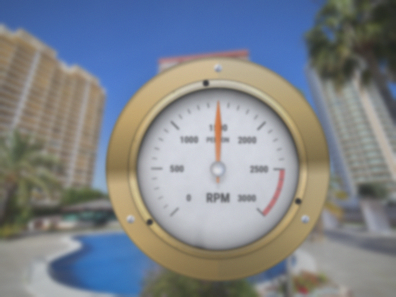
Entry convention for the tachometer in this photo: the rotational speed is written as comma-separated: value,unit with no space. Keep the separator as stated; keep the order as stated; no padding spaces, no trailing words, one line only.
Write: 1500,rpm
